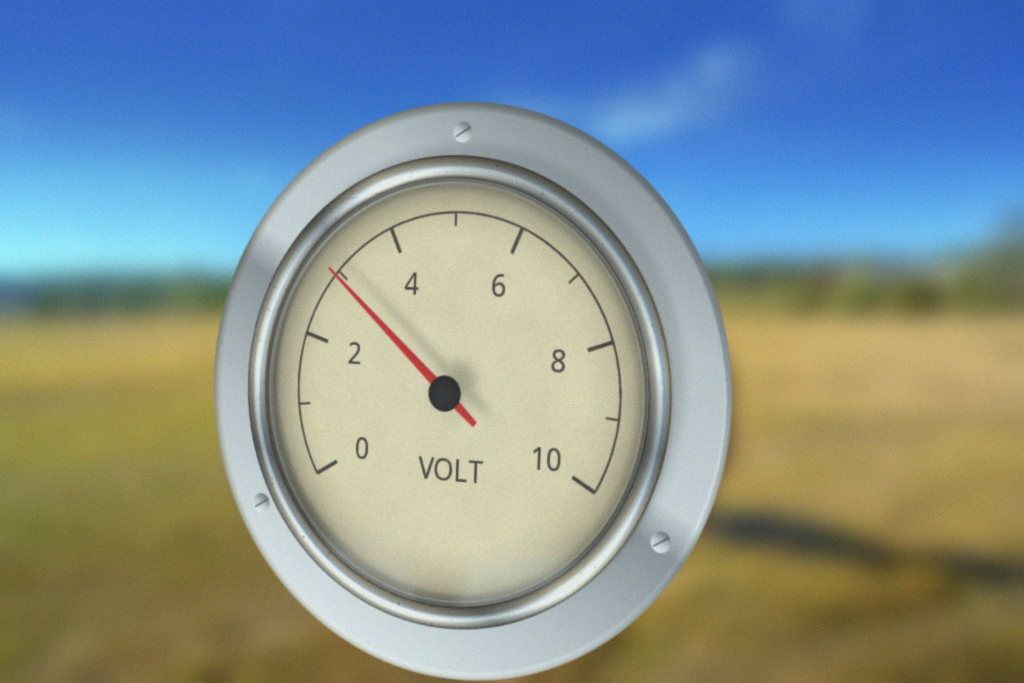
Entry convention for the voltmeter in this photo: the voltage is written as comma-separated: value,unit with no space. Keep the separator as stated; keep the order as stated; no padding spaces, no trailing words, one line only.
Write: 3,V
